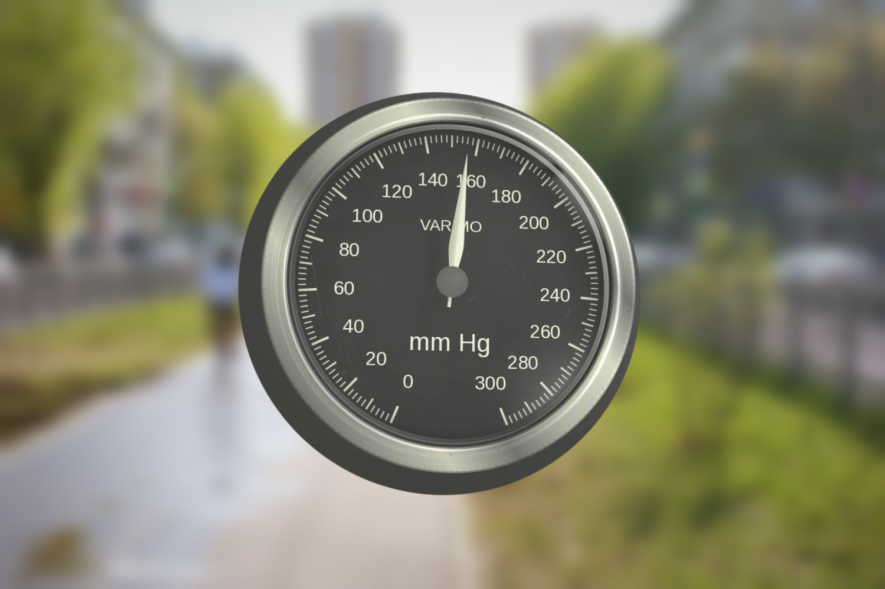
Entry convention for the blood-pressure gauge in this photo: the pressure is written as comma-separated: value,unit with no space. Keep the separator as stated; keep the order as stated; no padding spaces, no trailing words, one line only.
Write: 156,mmHg
